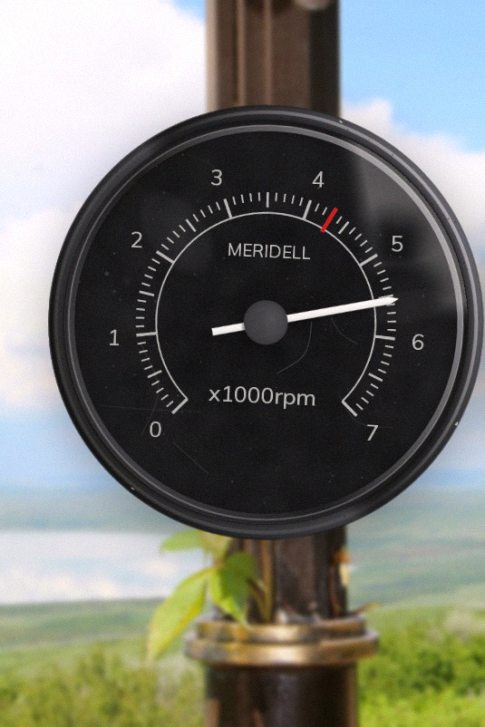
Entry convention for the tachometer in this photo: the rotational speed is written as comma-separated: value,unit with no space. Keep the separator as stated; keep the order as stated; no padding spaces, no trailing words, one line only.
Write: 5550,rpm
